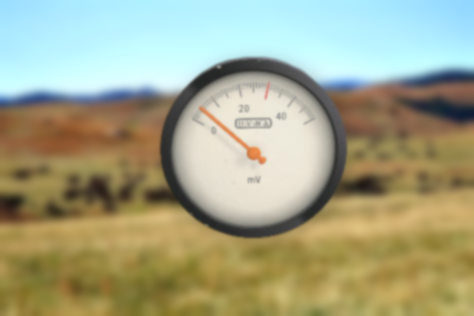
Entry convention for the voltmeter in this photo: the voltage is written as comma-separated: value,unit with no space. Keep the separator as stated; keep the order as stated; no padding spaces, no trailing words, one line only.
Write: 5,mV
